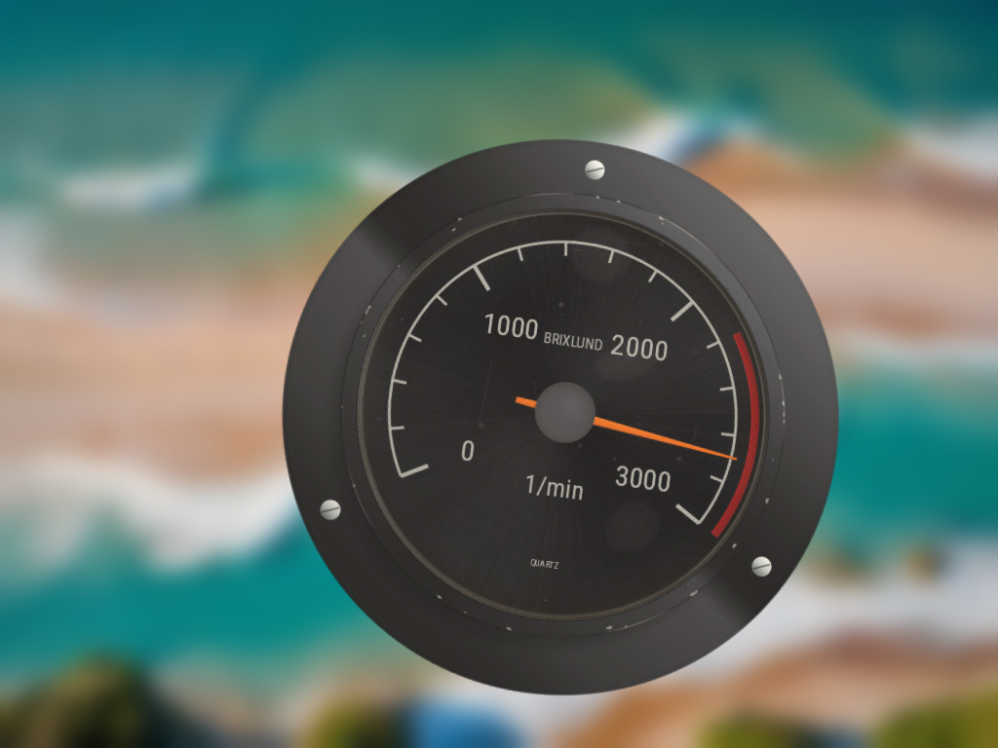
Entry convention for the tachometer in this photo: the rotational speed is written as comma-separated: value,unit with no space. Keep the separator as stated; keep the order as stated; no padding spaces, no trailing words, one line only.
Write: 2700,rpm
